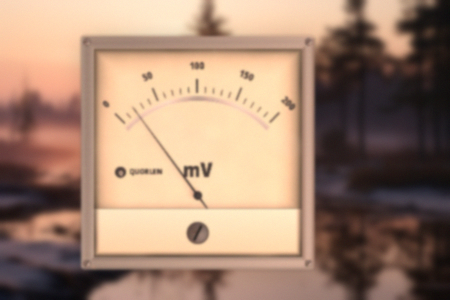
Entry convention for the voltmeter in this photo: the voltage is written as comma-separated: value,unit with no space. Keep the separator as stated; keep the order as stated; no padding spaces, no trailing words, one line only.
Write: 20,mV
